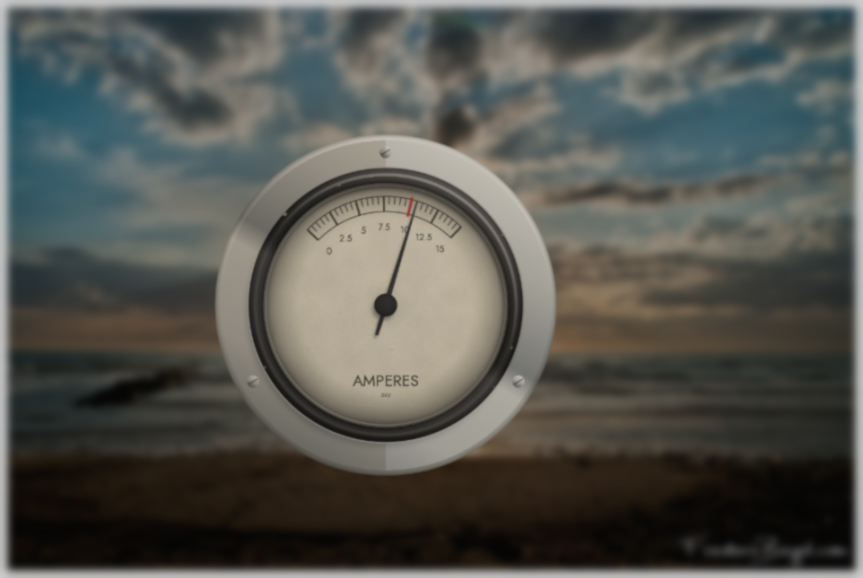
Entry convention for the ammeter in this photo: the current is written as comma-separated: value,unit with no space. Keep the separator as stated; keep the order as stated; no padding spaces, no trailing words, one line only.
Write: 10.5,A
